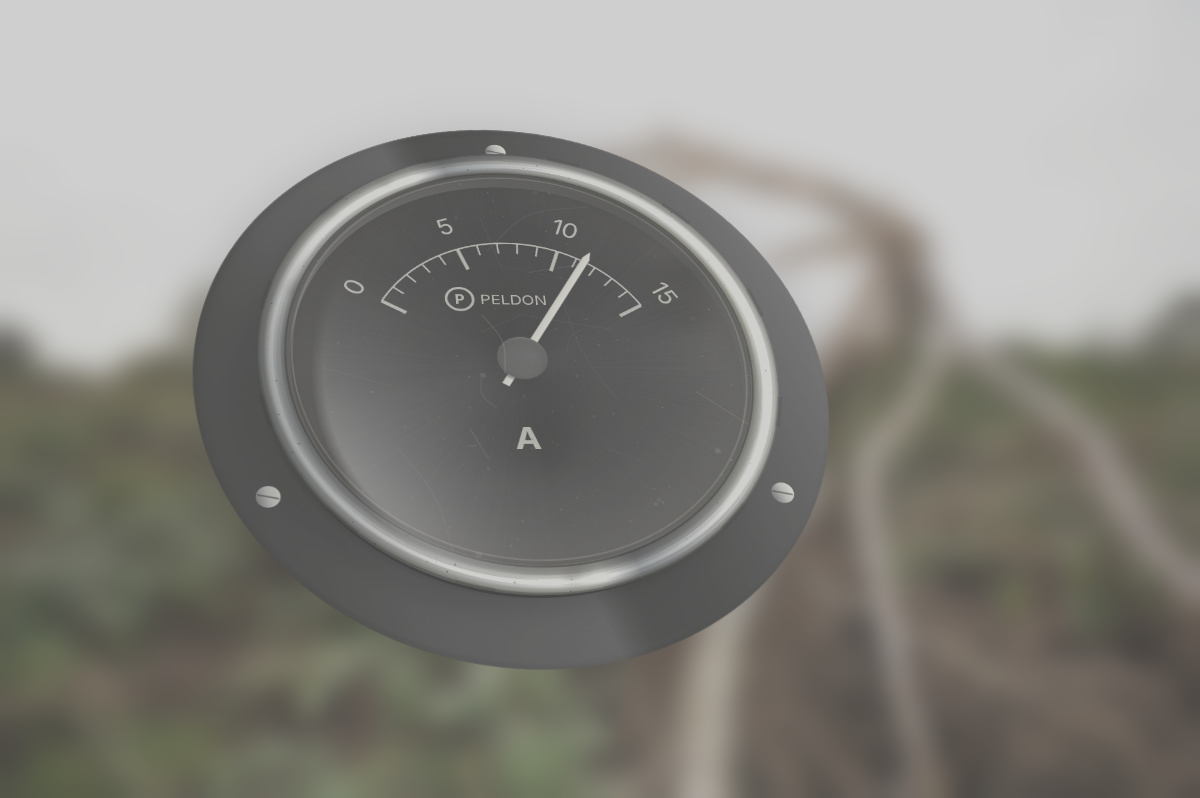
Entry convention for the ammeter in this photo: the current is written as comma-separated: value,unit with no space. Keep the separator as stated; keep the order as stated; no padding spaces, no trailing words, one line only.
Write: 11.5,A
